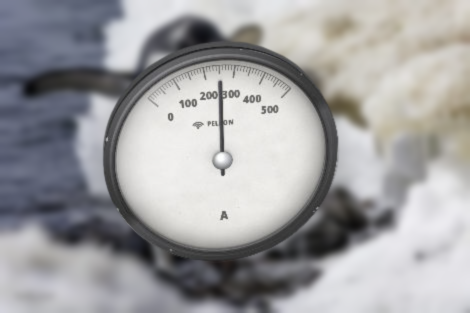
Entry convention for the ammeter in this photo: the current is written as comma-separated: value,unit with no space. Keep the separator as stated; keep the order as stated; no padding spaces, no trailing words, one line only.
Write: 250,A
